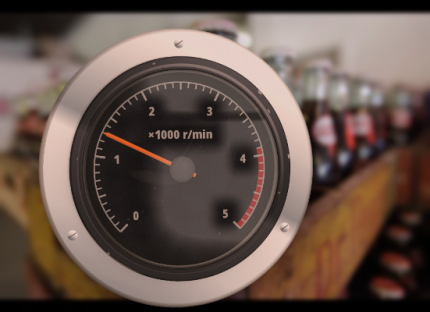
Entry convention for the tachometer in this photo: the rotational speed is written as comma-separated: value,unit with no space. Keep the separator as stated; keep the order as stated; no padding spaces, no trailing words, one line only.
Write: 1300,rpm
